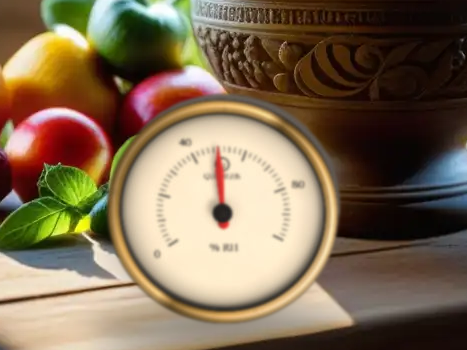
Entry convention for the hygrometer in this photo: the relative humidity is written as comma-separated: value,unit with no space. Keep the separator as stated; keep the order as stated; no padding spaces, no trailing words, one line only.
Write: 50,%
